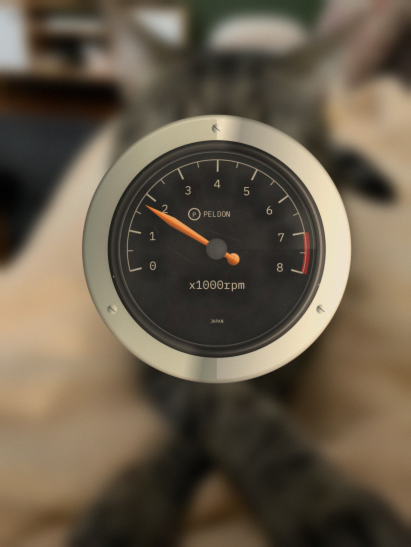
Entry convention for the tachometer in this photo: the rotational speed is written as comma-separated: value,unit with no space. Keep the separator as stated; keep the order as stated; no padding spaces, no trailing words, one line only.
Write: 1750,rpm
